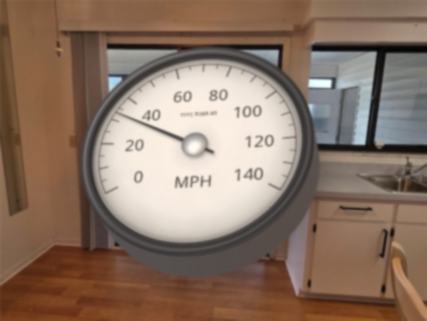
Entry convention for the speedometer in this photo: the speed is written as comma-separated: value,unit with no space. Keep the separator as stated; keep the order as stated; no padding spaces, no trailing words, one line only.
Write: 32.5,mph
